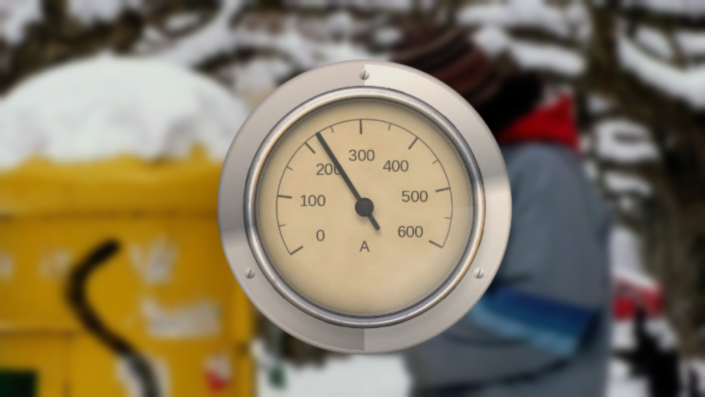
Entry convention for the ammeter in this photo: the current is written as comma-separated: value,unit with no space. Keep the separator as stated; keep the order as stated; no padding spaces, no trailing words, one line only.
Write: 225,A
